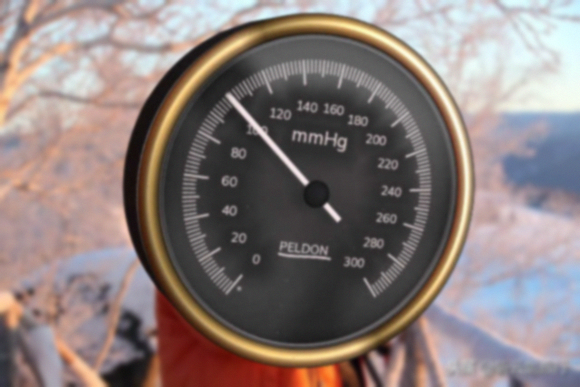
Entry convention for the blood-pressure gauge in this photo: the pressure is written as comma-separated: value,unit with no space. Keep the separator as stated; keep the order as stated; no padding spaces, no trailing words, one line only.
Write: 100,mmHg
